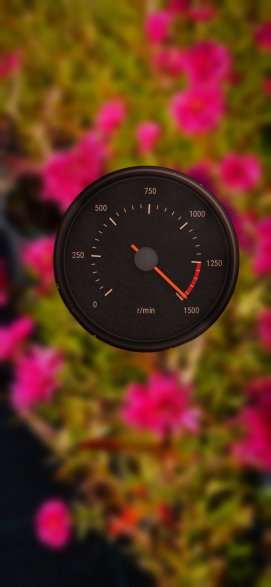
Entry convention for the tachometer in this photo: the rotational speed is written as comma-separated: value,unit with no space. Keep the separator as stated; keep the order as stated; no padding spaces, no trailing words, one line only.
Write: 1475,rpm
